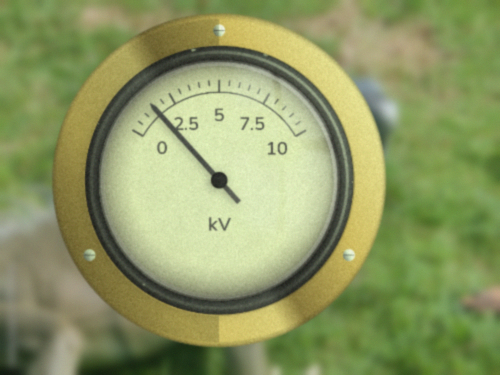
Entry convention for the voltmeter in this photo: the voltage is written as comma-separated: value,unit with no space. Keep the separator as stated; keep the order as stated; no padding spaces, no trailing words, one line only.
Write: 1.5,kV
